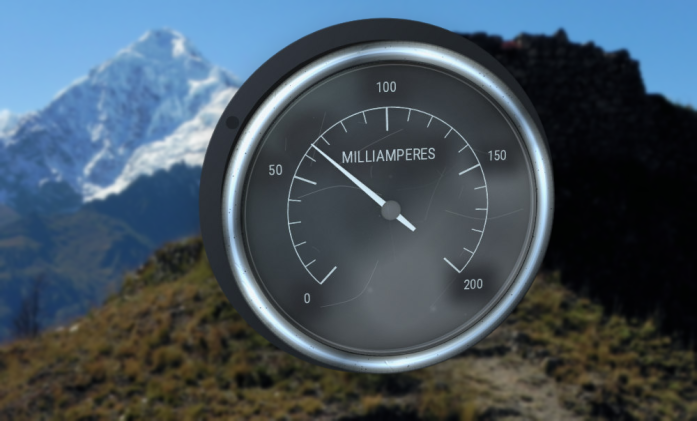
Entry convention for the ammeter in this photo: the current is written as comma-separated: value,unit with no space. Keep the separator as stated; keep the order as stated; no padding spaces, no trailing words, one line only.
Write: 65,mA
